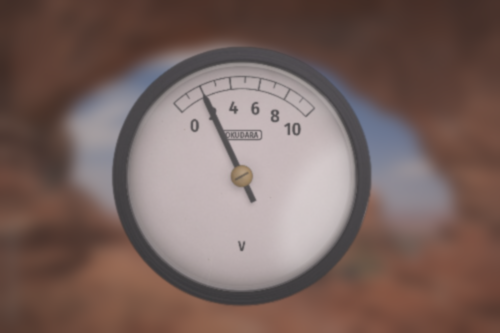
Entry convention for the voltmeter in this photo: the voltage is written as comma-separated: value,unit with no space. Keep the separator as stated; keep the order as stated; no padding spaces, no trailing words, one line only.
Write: 2,V
